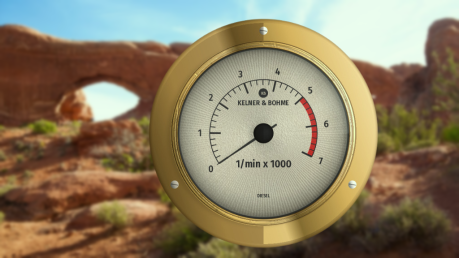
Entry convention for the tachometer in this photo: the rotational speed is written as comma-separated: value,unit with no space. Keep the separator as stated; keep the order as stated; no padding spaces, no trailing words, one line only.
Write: 0,rpm
